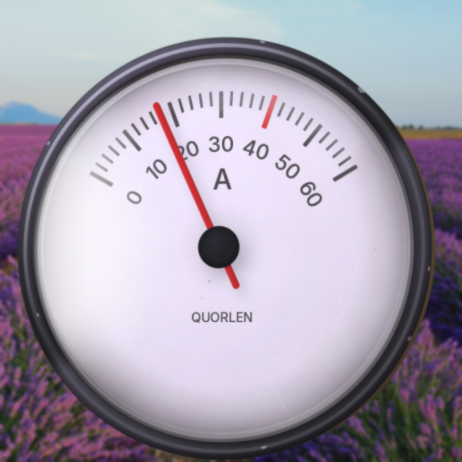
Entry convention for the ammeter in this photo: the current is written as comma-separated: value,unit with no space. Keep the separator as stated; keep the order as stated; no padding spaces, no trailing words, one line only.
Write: 18,A
